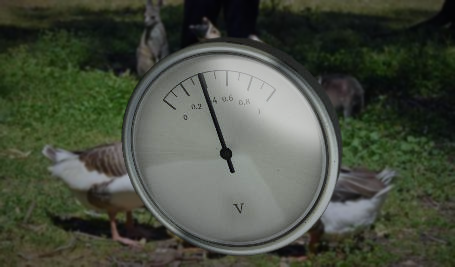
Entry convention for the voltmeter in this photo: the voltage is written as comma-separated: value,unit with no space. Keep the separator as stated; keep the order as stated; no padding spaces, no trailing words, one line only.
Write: 0.4,V
